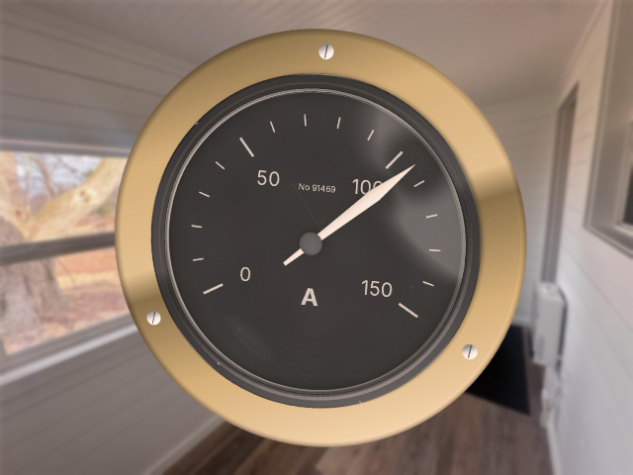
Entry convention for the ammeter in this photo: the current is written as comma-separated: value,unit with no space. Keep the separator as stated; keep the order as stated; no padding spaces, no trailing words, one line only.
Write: 105,A
